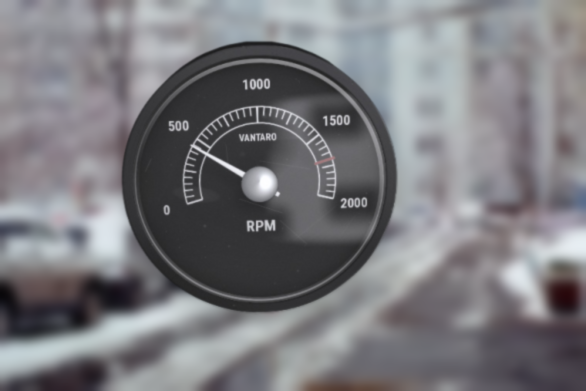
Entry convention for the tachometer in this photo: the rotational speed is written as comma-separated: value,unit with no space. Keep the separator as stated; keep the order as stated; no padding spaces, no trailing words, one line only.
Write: 450,rpm
